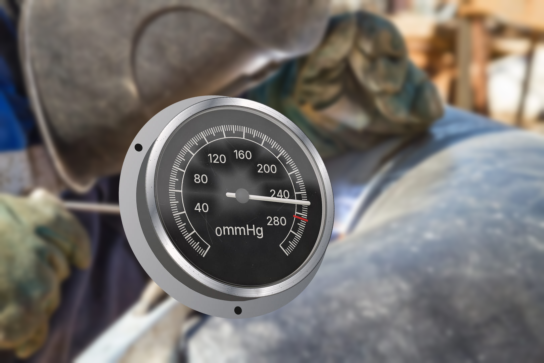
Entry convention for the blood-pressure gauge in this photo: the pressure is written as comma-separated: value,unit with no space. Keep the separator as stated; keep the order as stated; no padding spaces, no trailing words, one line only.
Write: 250,mmHg
